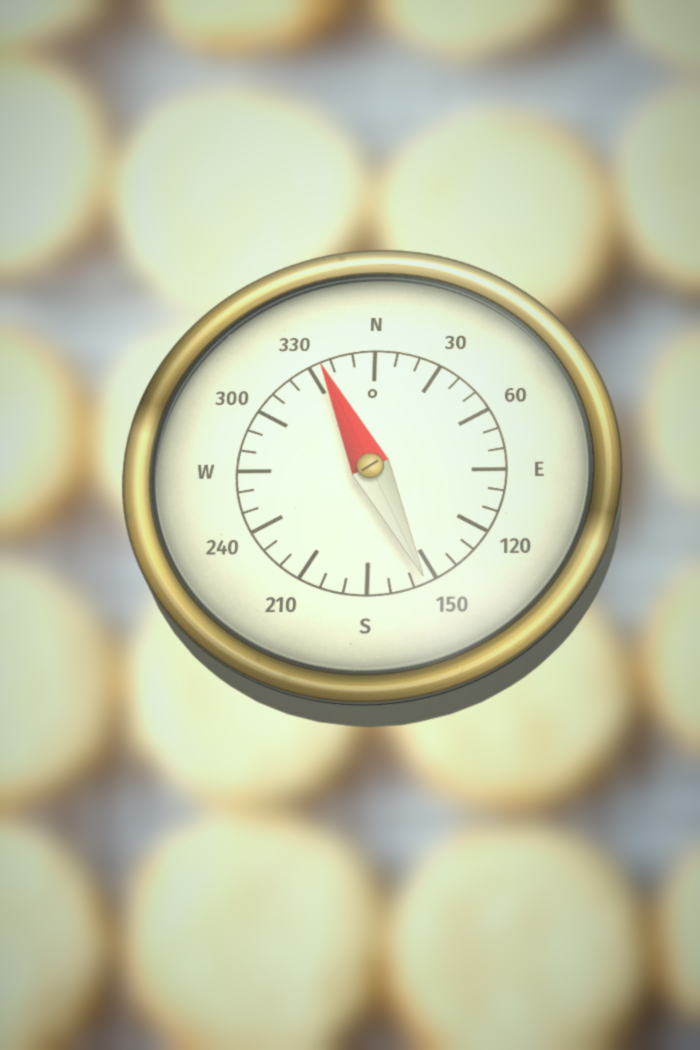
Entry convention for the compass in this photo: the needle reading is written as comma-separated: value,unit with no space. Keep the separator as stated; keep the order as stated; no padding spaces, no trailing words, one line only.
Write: 335,°
